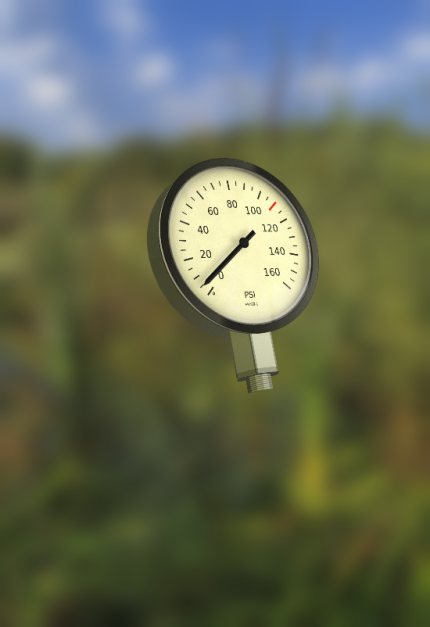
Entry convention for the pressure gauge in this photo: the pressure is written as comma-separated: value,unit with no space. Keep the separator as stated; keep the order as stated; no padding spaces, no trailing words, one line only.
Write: 5,psi
